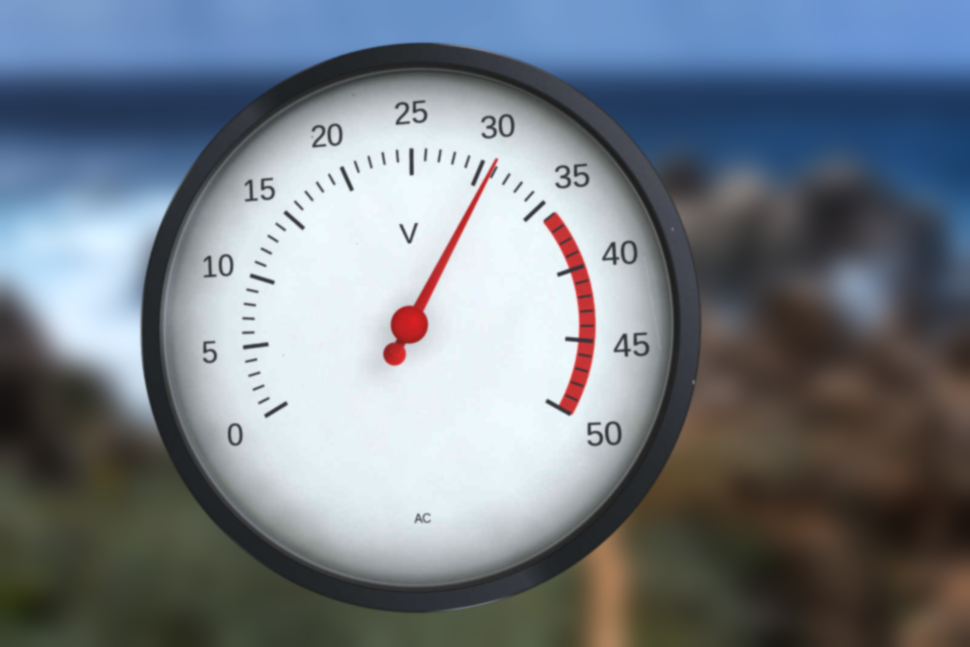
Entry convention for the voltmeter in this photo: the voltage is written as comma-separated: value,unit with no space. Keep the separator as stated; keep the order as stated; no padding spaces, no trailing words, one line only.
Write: 31,V
